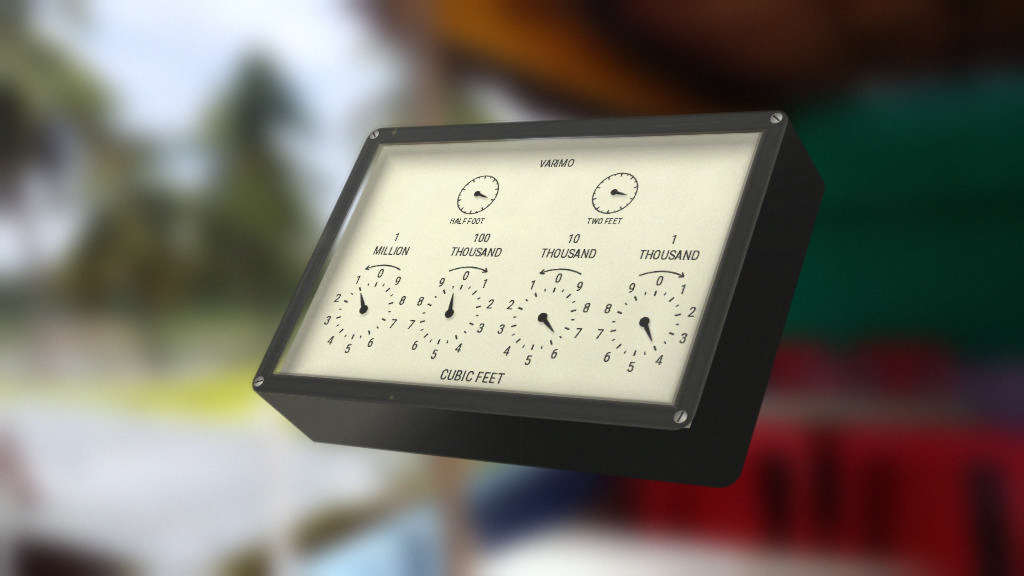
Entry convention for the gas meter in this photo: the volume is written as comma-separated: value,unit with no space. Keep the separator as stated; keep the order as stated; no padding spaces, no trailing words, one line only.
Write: 96400,ft³
